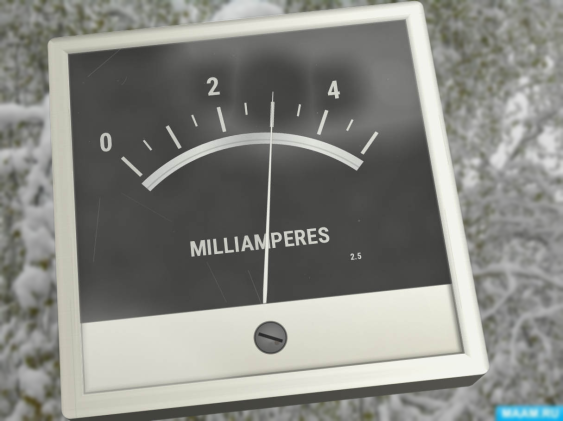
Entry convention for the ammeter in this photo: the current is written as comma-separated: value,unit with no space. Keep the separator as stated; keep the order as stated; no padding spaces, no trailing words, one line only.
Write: 3,mA
